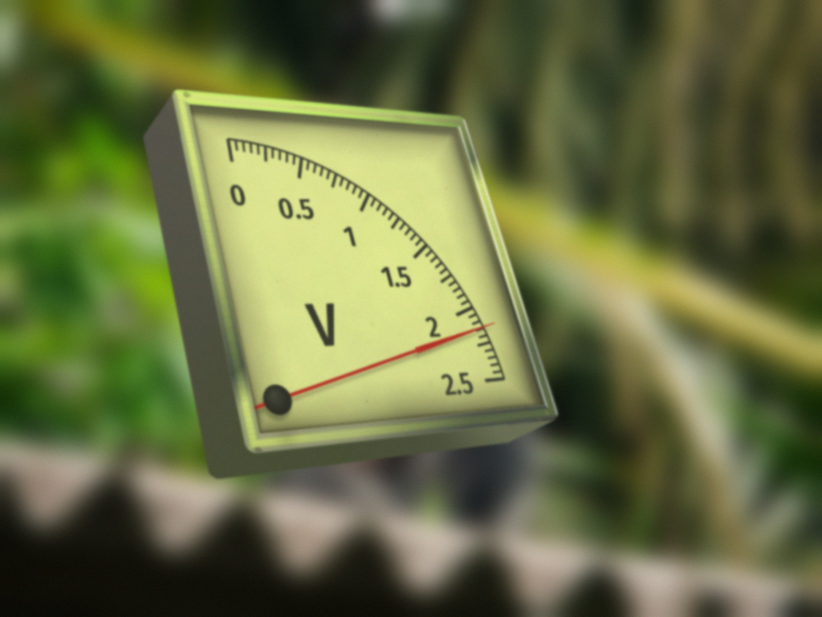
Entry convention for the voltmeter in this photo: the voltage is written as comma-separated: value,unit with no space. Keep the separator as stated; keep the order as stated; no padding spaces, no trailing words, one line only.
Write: 2.15,V
